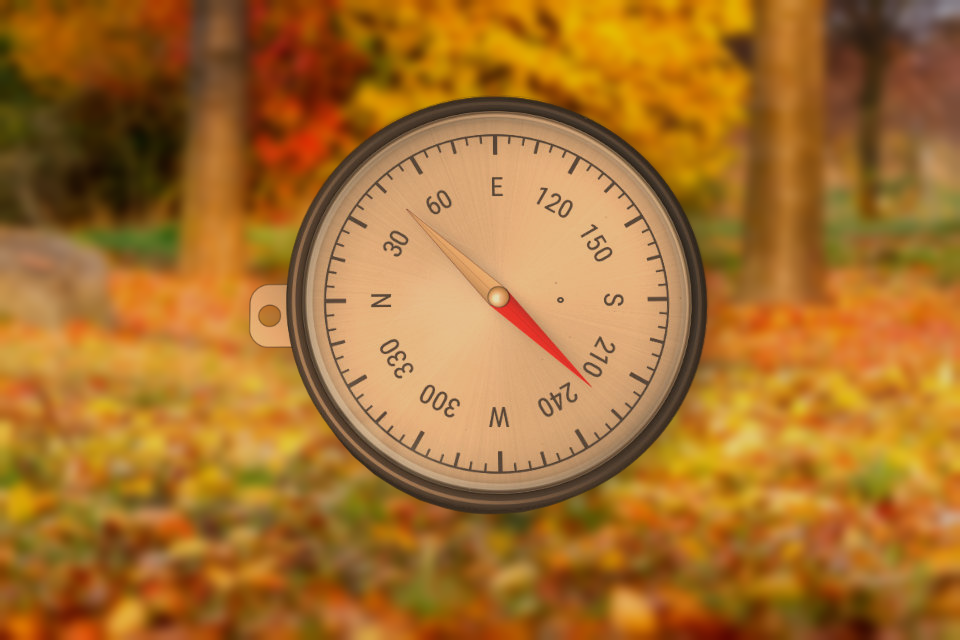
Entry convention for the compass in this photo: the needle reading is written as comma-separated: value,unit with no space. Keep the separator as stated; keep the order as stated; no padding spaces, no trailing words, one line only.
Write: 225,°
